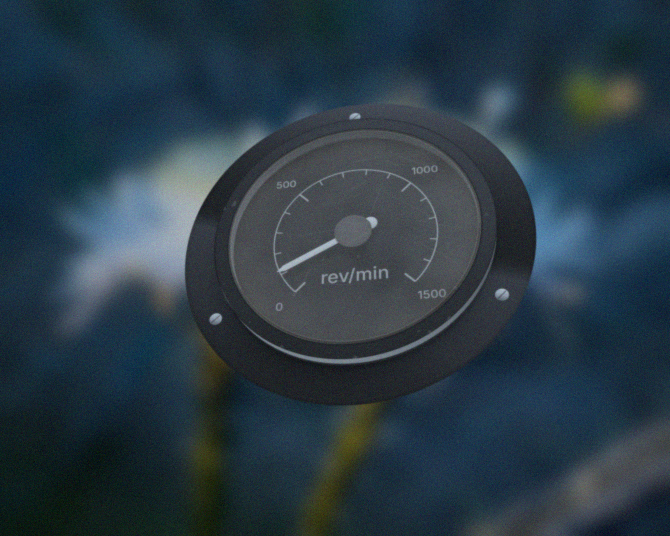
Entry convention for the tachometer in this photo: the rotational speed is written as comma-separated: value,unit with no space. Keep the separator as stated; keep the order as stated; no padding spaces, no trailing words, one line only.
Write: 100,rpm
